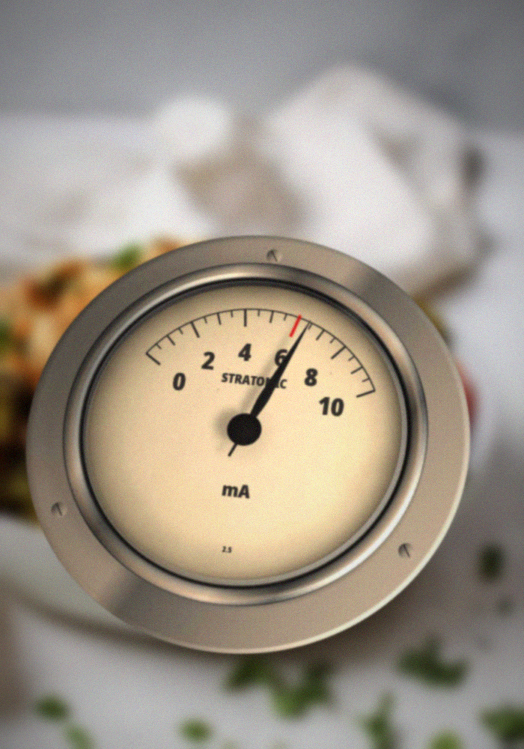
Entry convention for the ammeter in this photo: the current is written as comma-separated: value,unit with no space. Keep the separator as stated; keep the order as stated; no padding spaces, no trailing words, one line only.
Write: 6.5,mA
